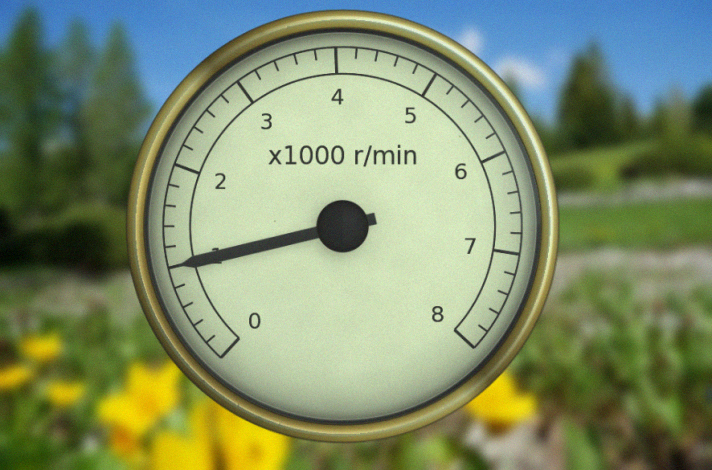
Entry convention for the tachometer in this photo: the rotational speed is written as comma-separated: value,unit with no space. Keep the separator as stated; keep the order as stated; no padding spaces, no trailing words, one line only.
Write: 1000,rpm
